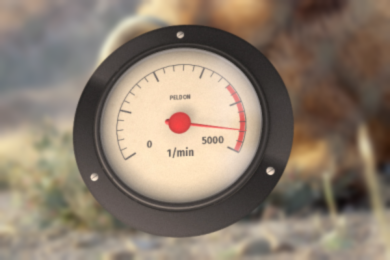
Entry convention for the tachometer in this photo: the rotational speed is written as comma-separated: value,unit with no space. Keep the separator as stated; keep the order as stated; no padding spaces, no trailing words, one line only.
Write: 4600,rpm
